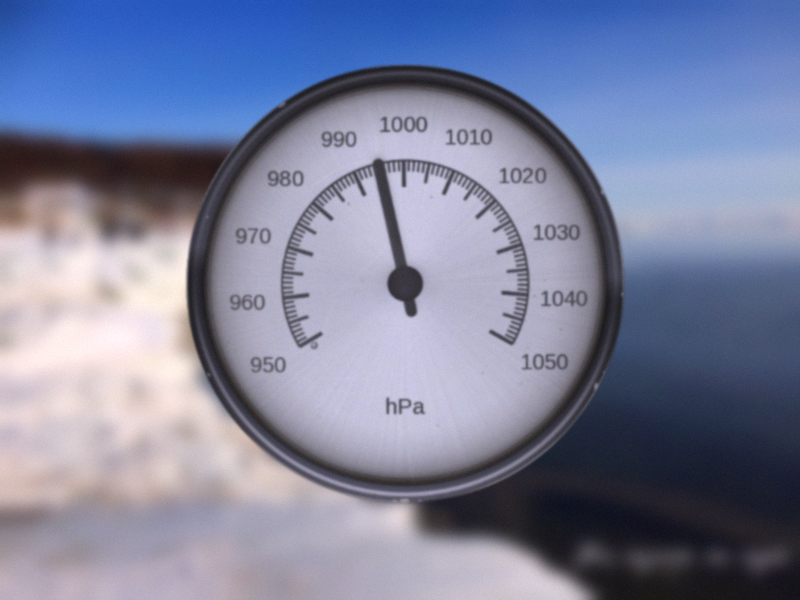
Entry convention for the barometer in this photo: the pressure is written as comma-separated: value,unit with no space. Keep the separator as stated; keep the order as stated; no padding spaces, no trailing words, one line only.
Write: 995,hPa
